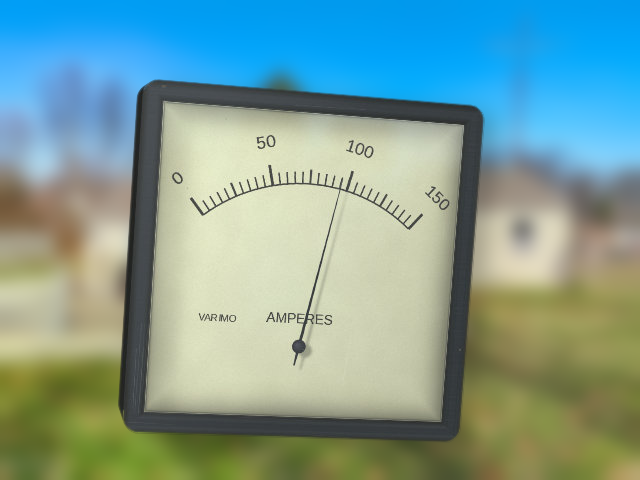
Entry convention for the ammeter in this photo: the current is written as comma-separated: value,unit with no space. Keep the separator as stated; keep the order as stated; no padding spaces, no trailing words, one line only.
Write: 95,A
